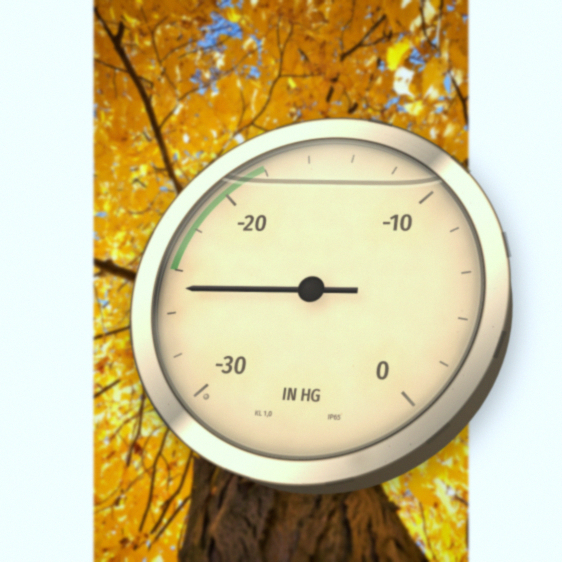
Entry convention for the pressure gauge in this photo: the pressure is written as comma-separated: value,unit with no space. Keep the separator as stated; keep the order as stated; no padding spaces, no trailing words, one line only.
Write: -25,inHg
